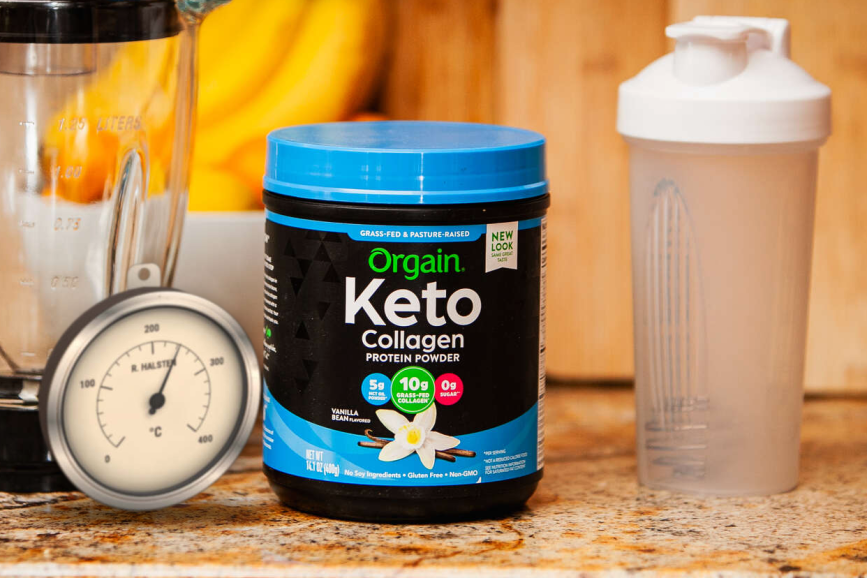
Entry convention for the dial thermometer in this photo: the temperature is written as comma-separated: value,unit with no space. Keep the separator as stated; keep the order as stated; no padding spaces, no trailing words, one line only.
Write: 240,°C
